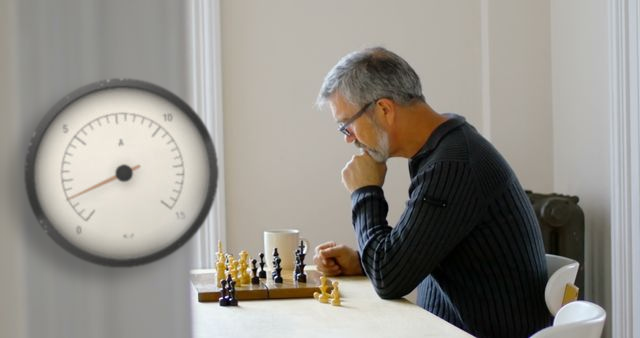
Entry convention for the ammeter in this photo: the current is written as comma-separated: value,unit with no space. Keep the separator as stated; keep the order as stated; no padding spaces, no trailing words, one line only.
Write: 1.5,A
